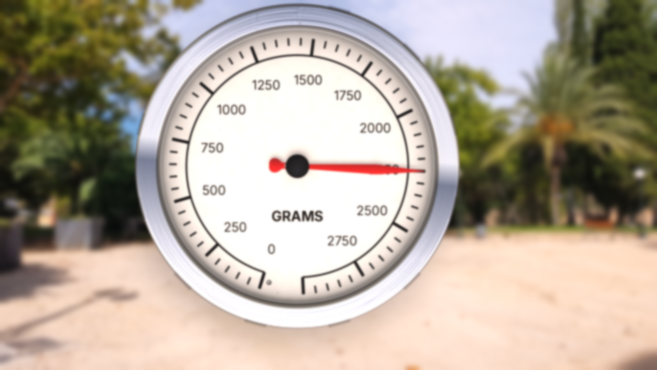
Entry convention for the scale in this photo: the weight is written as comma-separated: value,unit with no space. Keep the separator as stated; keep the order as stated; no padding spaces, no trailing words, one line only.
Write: 2250,g
